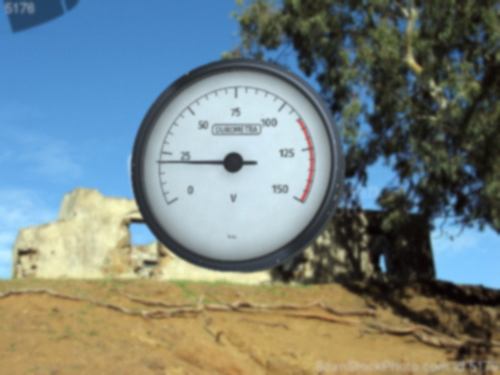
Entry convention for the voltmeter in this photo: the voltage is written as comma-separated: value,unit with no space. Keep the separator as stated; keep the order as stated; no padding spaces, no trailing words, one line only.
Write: 20,V
